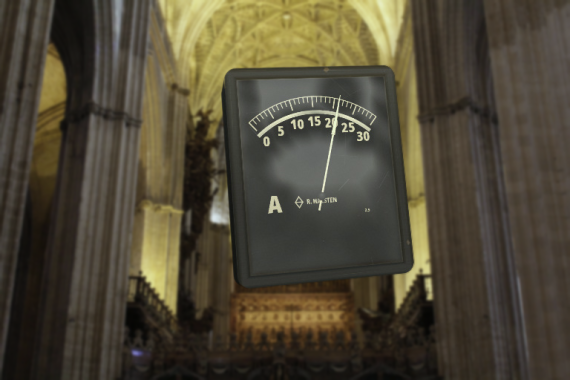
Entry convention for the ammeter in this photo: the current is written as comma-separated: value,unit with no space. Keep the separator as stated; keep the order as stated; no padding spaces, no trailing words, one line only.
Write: 21,A
